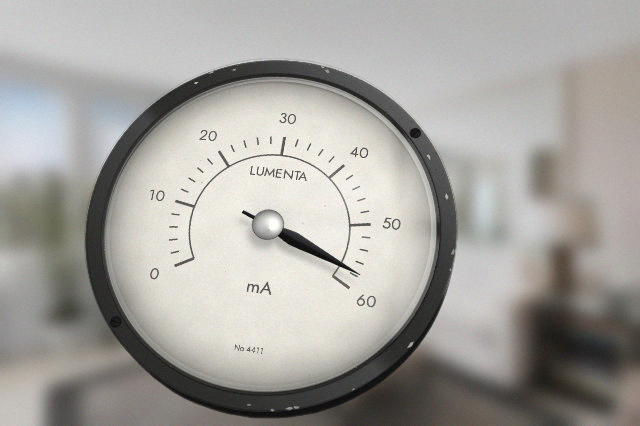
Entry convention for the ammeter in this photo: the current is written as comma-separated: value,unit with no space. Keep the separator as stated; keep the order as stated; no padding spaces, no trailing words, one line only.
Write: 58,mA
